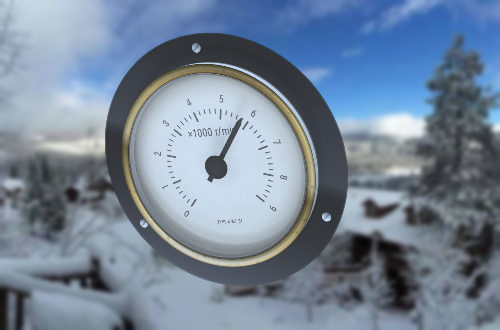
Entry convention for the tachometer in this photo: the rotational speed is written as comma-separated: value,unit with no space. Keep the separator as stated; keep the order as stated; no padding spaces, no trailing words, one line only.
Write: 5800,rpm
